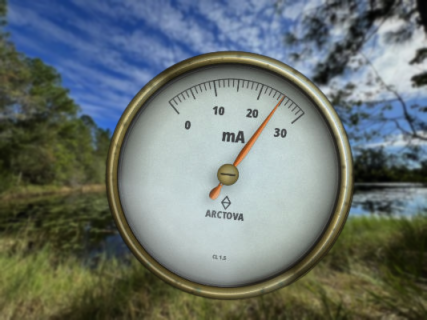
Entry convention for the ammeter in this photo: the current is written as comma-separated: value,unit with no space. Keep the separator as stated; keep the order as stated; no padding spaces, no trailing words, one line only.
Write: 25,mA
